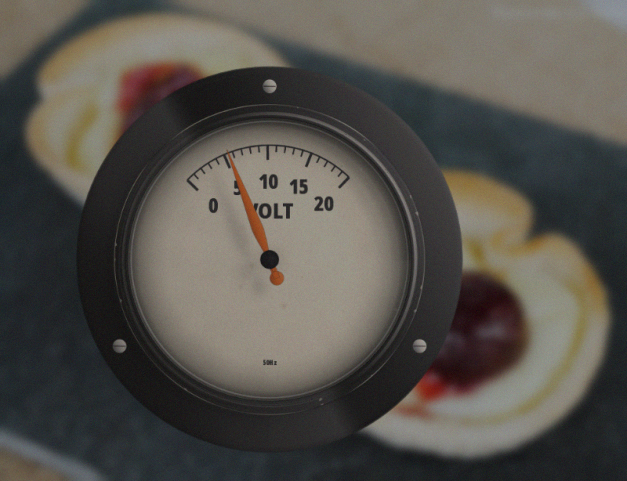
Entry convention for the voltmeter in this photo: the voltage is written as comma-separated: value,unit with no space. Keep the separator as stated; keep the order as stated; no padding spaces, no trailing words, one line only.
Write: 5.5,V
